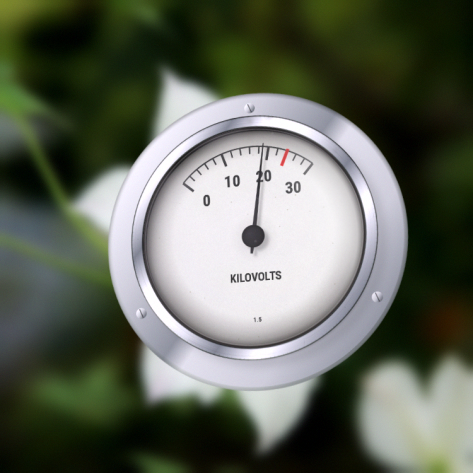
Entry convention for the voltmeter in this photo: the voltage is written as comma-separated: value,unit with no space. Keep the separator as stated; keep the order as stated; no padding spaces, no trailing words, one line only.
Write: 19,kV
